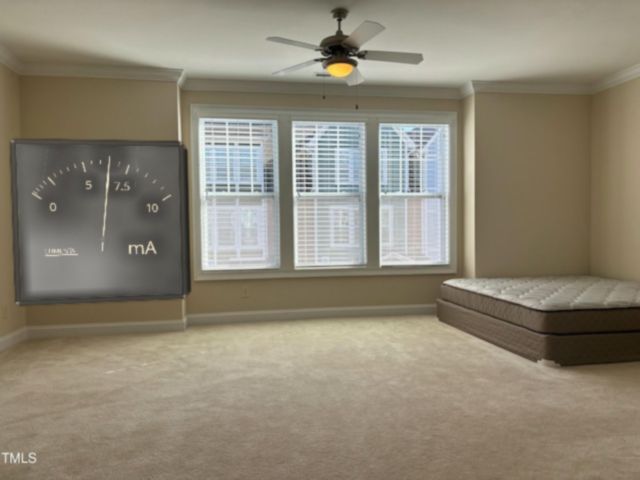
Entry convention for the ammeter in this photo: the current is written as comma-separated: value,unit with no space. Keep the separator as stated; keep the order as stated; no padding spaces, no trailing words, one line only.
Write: 6.5,mA
